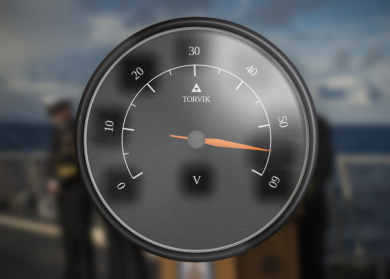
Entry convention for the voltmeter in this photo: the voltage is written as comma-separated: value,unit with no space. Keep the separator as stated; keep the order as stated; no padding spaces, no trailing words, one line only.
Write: 55,V
